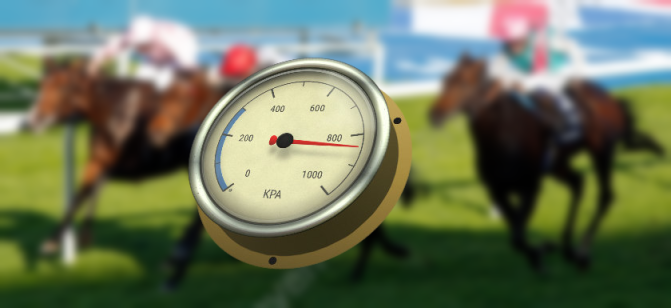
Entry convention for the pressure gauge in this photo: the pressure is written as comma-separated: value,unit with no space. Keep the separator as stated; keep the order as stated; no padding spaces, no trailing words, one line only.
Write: 850,kPa
